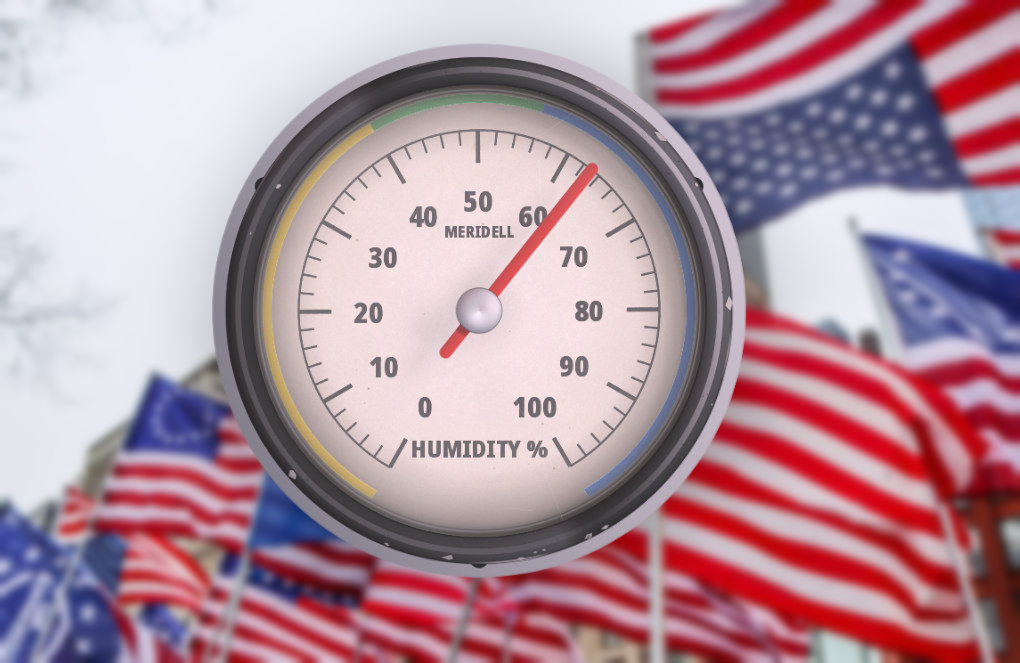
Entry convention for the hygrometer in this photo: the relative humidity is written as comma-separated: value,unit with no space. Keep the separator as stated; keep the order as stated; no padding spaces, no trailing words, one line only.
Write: 63,%
